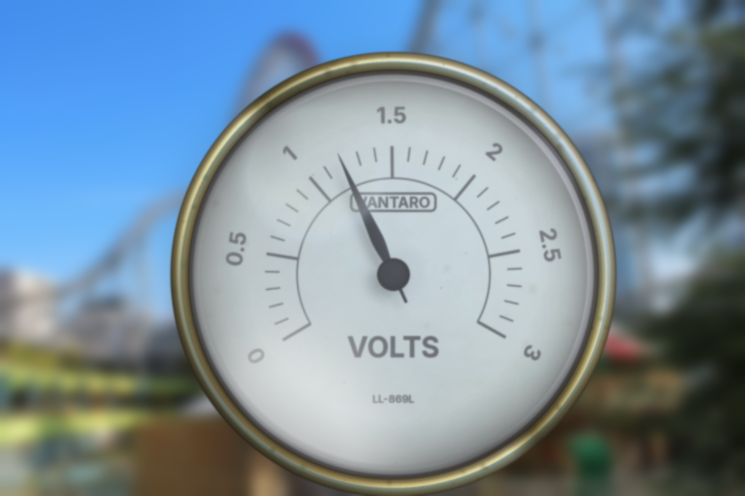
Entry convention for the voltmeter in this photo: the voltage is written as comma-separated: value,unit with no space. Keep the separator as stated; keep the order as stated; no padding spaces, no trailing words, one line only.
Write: 1.2,V
